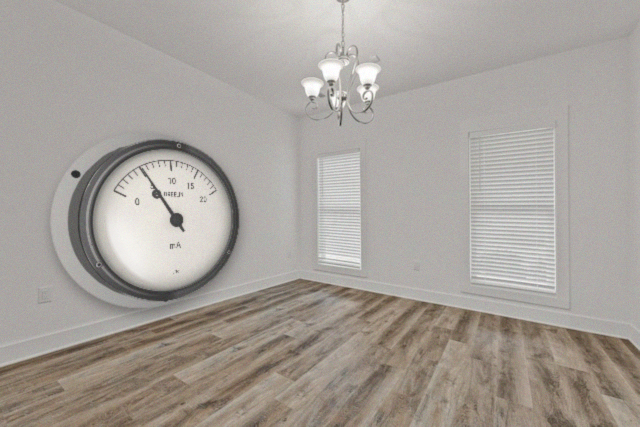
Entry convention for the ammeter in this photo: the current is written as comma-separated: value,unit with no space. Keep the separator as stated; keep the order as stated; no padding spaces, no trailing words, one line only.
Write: 5,mA
